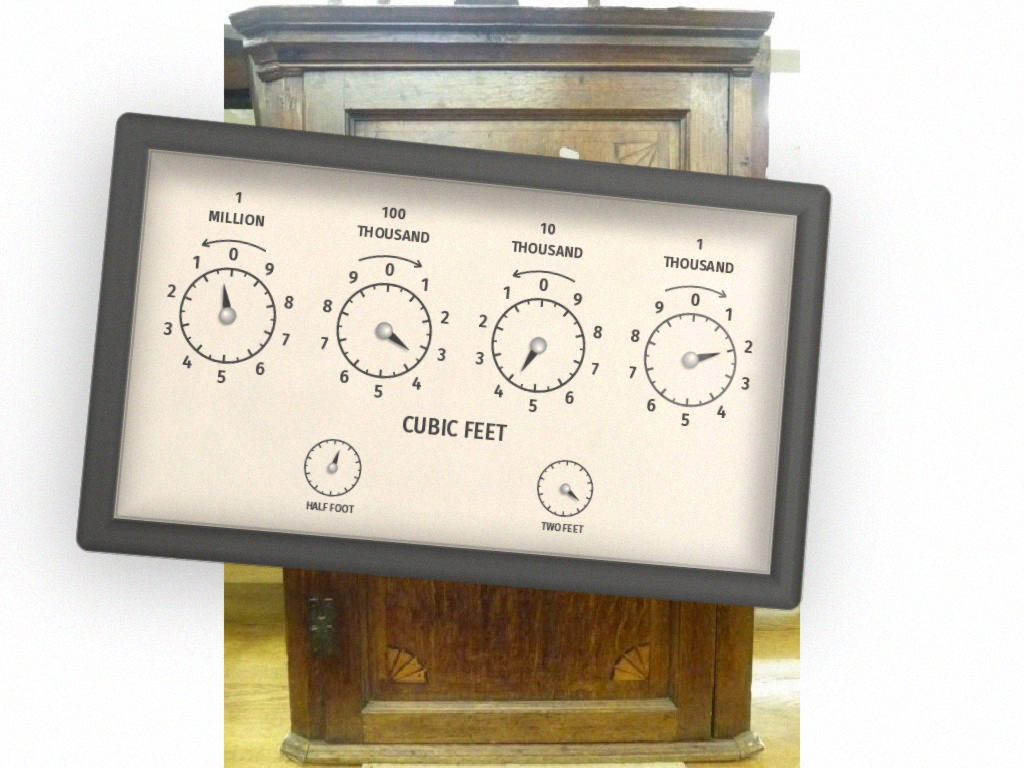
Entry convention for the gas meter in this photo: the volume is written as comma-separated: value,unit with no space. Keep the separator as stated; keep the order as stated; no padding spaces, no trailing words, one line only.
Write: 34200,ft³
